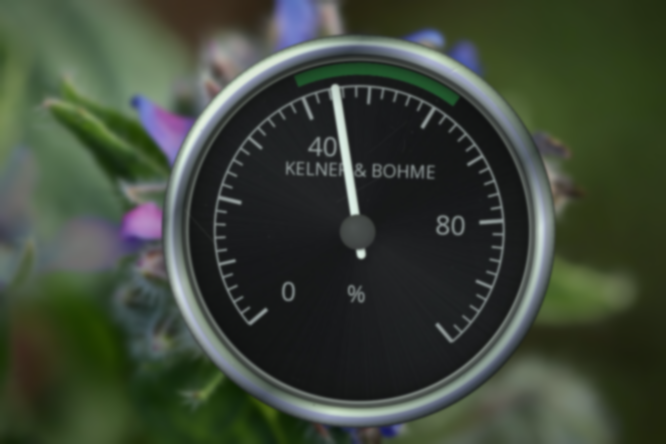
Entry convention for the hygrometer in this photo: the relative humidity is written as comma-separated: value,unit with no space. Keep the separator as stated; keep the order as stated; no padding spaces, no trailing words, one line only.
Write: 45,%
